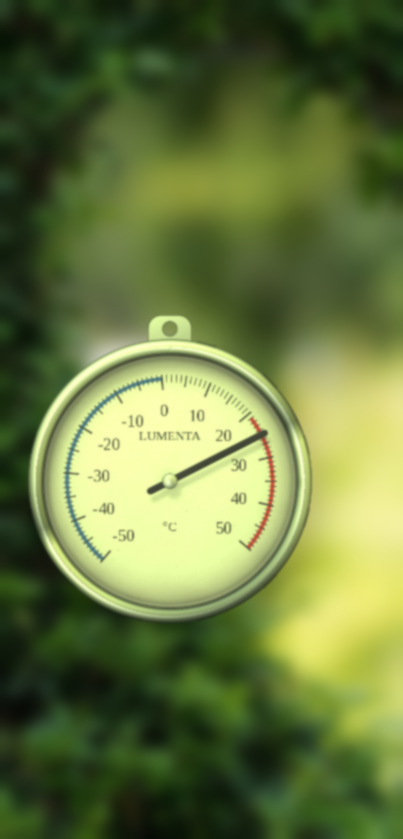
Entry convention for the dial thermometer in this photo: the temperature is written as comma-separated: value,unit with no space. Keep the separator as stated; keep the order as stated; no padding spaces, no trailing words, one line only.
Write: 25,°C
